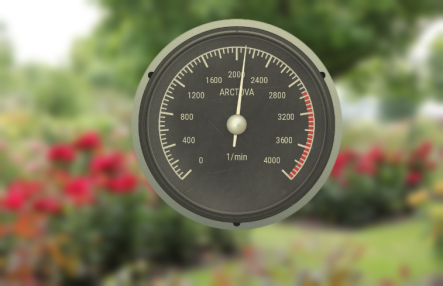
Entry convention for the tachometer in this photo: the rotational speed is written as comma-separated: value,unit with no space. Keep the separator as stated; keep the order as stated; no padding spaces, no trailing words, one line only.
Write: 2100,rpm
